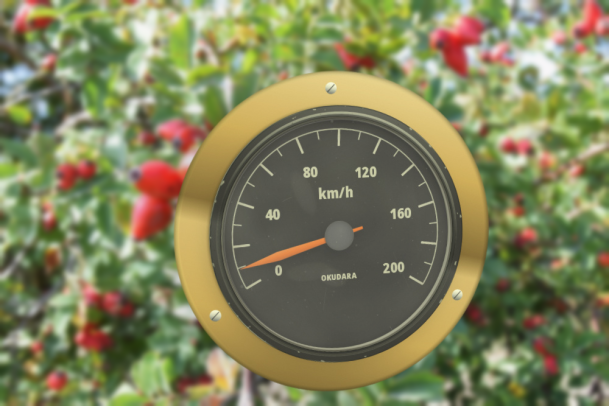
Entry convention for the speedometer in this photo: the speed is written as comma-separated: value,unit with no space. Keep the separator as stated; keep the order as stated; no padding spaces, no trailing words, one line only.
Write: 10,km/h
